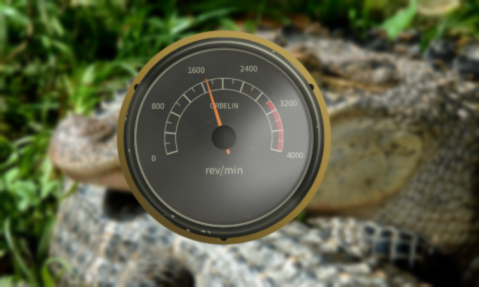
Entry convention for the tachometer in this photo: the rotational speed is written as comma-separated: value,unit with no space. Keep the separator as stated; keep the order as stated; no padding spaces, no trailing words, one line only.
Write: 1700,rpm
